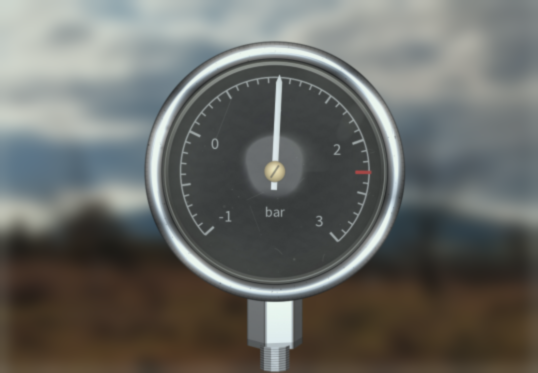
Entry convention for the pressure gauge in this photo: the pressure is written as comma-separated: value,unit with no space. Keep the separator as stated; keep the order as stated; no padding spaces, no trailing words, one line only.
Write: 1,bar
